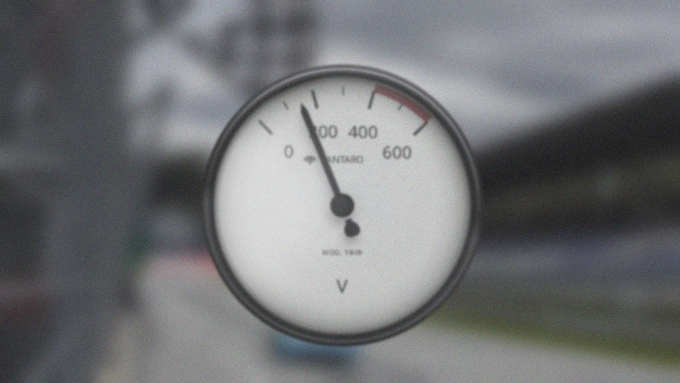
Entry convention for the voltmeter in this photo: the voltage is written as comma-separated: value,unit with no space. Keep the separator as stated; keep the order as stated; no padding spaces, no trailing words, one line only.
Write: 150,V
